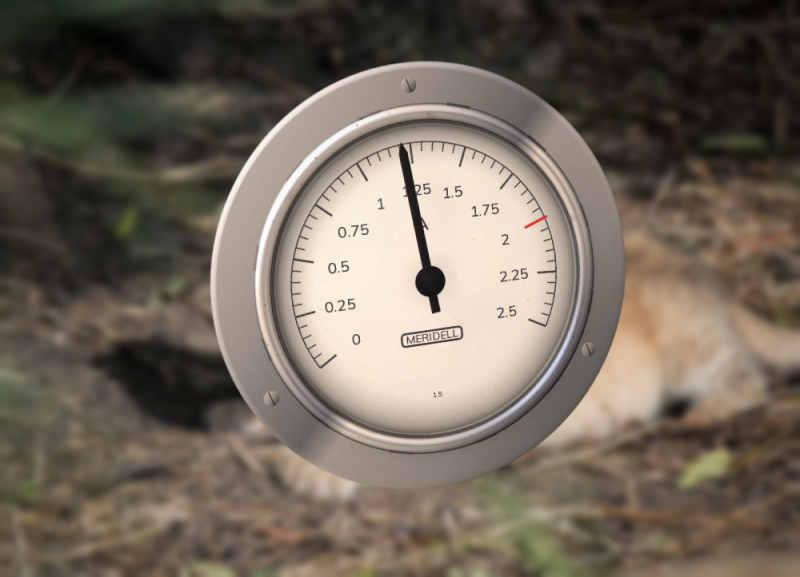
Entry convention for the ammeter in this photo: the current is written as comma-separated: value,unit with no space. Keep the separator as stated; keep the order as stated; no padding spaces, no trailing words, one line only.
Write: 1.2,A
